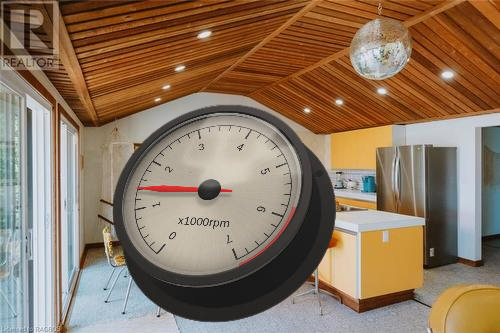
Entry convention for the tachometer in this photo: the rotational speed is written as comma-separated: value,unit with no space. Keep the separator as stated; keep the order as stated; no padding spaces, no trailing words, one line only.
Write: 1400,rpm
